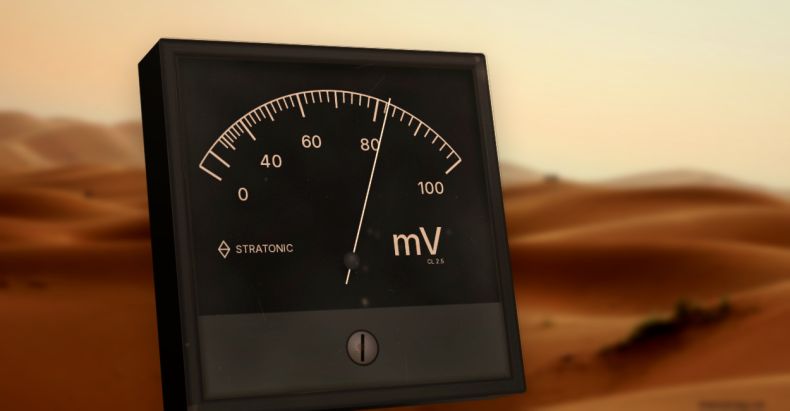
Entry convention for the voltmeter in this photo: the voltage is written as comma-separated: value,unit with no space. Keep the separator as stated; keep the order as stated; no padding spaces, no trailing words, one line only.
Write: 82,mV
